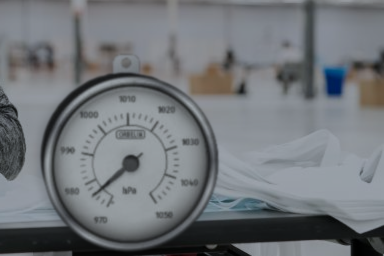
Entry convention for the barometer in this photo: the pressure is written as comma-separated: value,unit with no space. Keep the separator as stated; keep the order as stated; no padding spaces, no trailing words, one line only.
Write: 976,hPa
